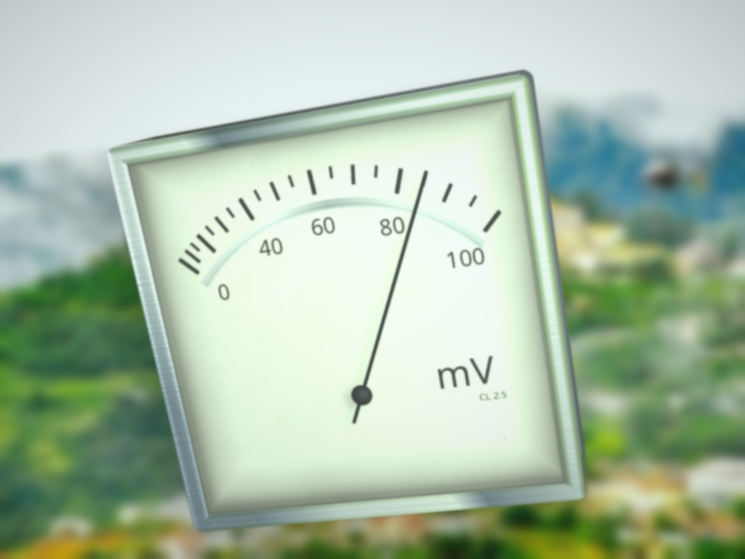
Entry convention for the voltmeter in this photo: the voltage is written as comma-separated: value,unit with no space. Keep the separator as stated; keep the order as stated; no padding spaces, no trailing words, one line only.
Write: 85,mV
